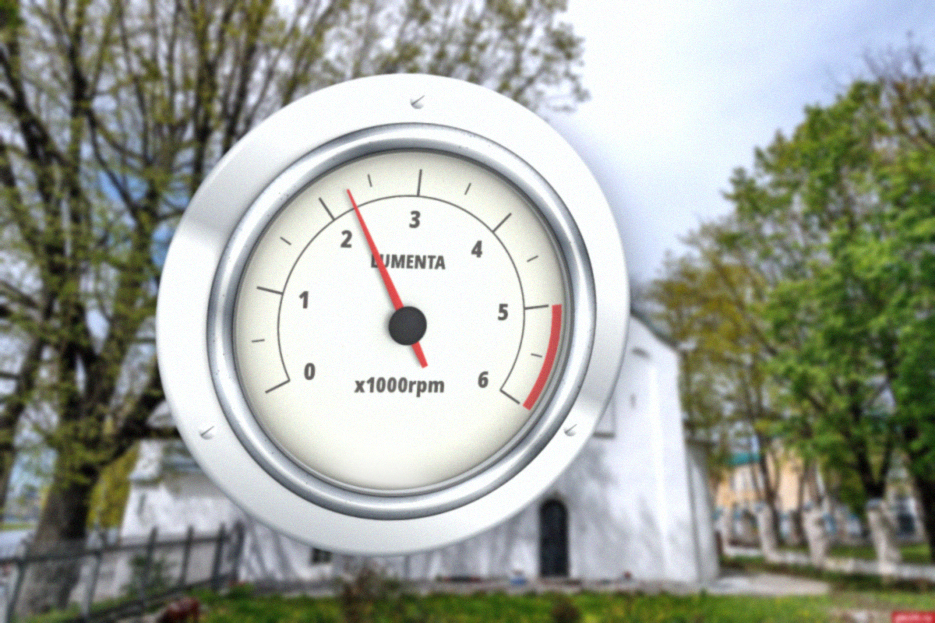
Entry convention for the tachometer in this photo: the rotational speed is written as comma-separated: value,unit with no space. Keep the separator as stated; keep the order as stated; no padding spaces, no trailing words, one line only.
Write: 2250,rpm
